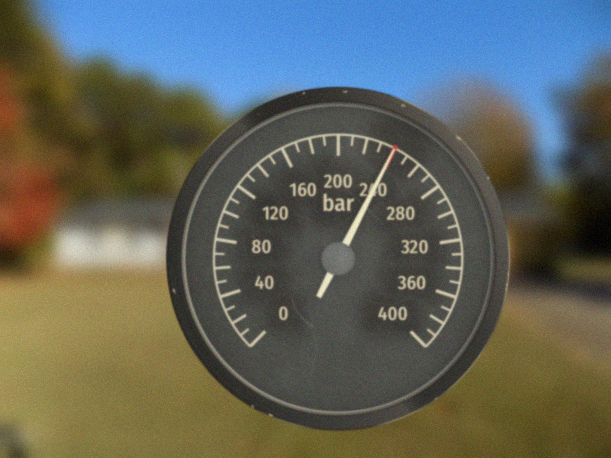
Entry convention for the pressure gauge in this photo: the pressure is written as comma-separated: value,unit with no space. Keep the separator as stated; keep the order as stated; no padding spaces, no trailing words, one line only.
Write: 240,bar
